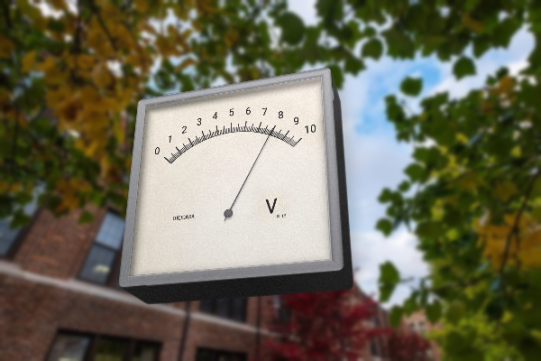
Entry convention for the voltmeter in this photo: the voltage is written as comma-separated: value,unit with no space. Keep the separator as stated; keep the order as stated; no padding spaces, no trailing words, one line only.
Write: 8,V
